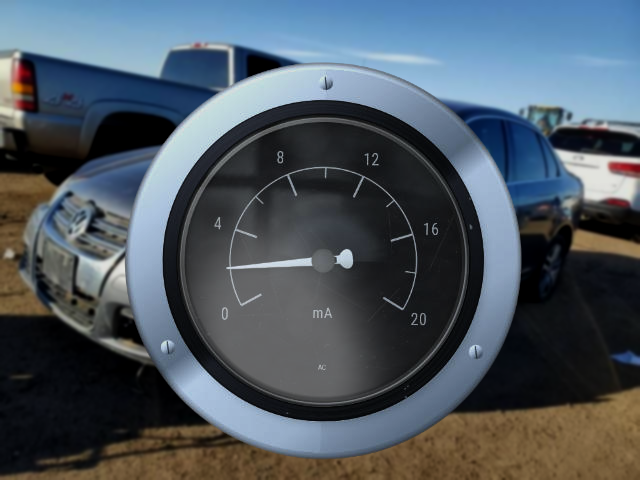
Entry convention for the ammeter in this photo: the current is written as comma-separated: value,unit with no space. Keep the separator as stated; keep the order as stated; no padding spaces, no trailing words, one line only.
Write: 2,mA
